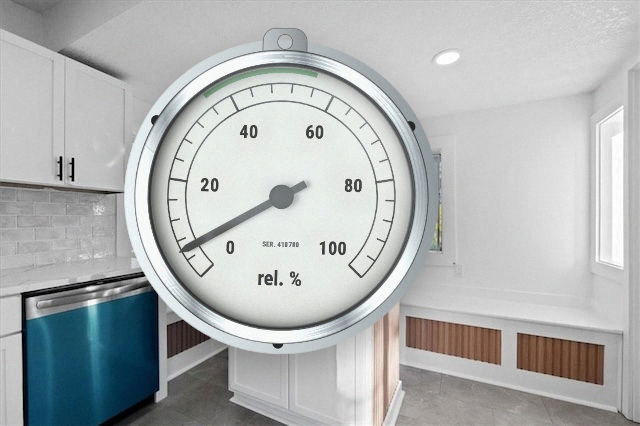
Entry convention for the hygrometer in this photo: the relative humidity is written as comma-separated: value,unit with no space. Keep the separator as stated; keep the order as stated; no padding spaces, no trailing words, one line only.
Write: 6,%
